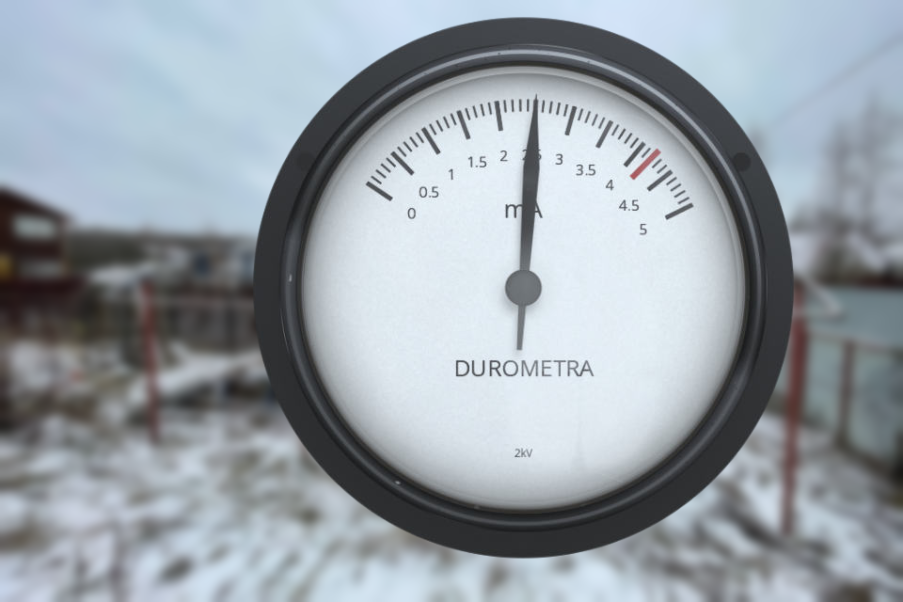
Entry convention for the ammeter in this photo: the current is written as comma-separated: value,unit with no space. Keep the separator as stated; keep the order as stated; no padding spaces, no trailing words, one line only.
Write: 2.5,mA
